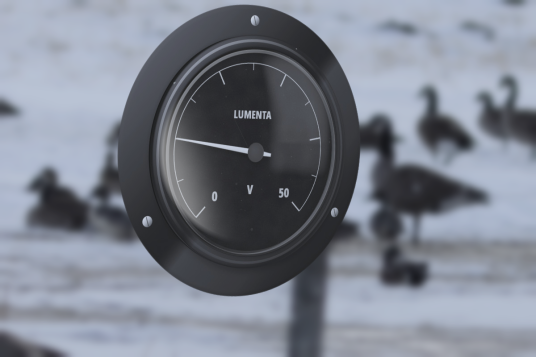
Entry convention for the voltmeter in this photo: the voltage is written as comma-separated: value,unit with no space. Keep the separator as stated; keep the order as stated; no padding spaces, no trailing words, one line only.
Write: 10,V
